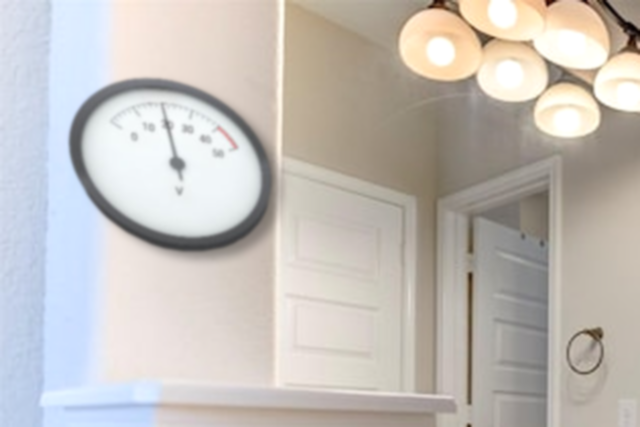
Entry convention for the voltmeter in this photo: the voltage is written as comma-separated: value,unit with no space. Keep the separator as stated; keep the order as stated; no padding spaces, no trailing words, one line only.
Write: 20,V
